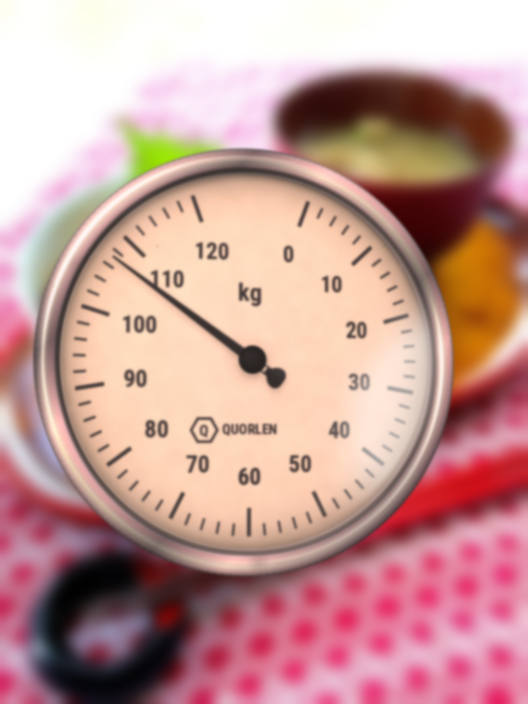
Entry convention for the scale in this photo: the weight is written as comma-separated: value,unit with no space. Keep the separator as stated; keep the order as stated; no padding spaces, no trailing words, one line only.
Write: 107,kg
